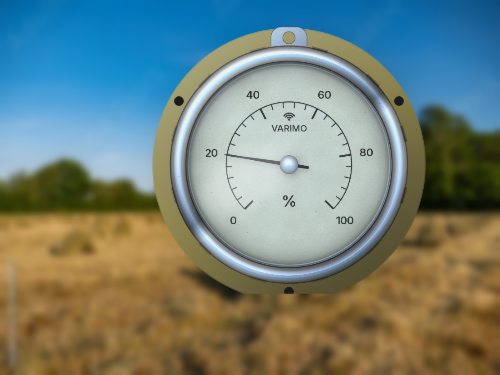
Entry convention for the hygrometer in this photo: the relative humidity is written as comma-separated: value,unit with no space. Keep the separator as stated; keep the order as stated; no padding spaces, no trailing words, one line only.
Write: 20,%
